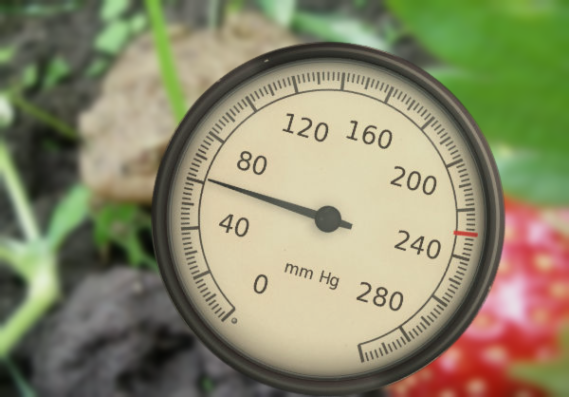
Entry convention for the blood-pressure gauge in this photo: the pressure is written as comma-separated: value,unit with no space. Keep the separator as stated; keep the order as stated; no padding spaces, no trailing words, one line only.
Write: 62,mmHg
